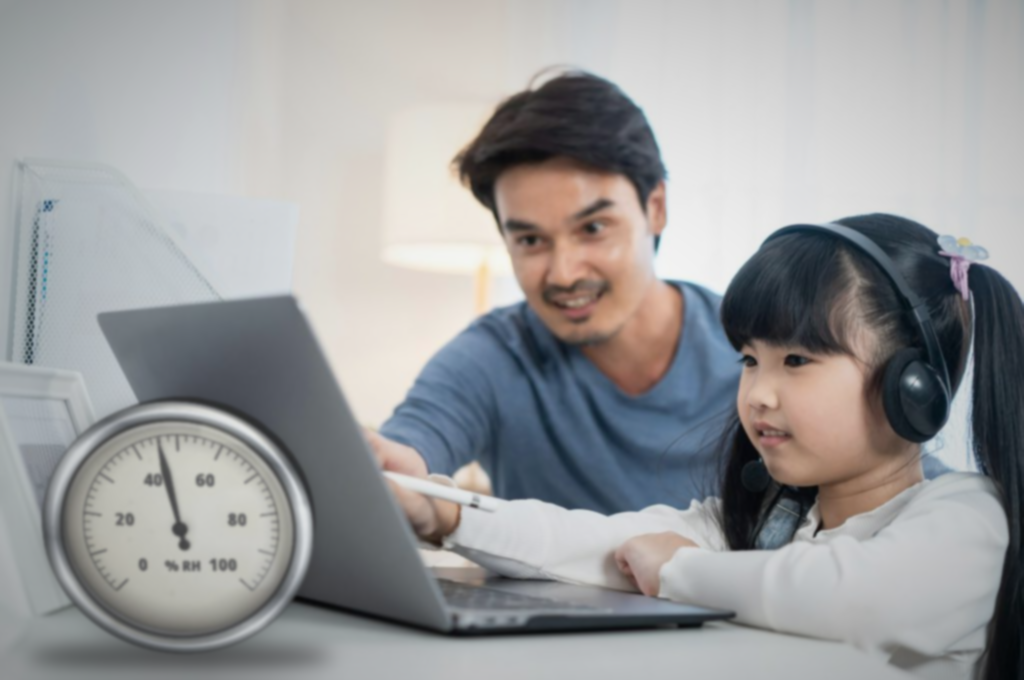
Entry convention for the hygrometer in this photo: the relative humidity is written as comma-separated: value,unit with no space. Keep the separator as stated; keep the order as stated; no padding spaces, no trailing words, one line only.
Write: 46,%
